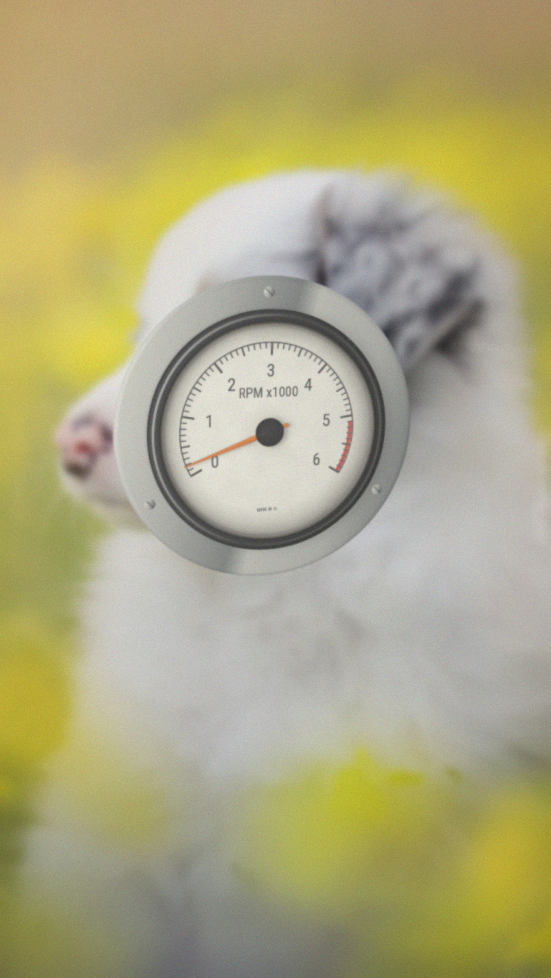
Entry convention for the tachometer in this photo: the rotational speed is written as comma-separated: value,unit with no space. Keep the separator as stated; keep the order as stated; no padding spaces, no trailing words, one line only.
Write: 200,rpm
